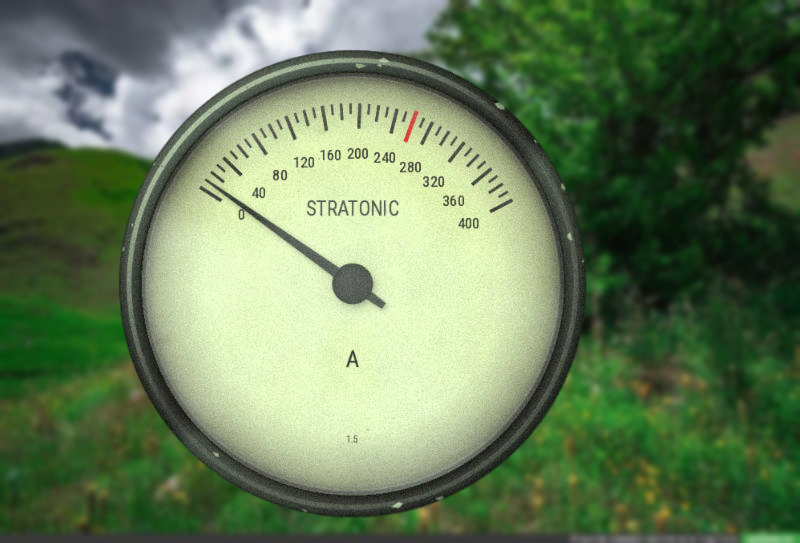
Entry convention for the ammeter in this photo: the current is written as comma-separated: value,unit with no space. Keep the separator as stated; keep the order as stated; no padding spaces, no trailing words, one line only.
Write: 10,A
